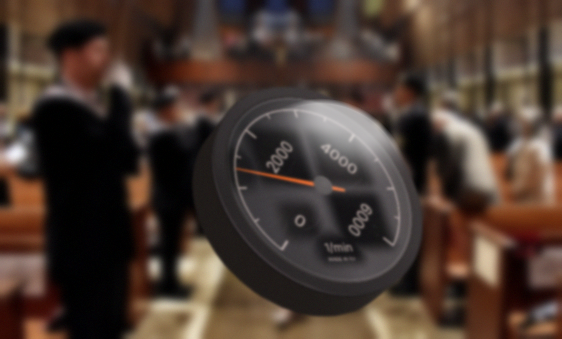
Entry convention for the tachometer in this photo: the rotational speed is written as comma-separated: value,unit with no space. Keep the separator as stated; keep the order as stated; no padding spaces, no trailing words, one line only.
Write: 1250,rpm
